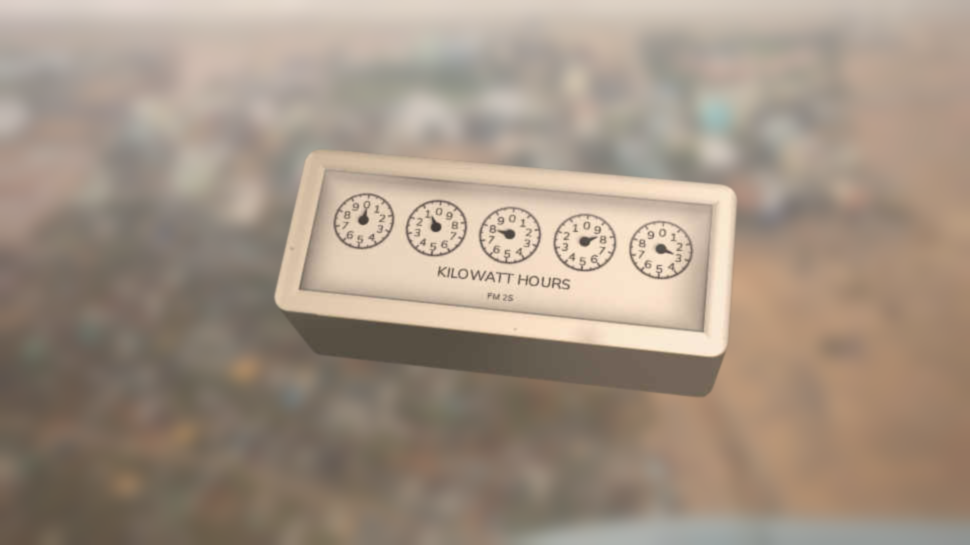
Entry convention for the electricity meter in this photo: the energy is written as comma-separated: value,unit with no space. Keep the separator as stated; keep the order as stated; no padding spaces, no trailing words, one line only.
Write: 783,kWh
